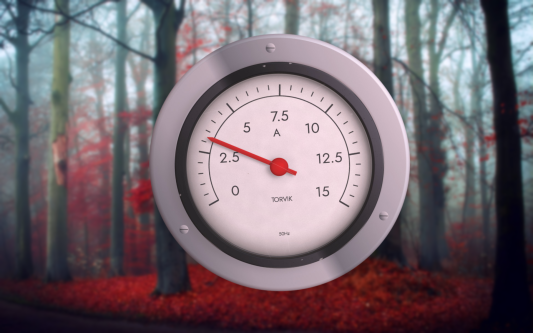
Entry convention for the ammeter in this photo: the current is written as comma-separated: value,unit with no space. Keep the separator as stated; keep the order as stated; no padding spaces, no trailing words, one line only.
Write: 3.25,A
